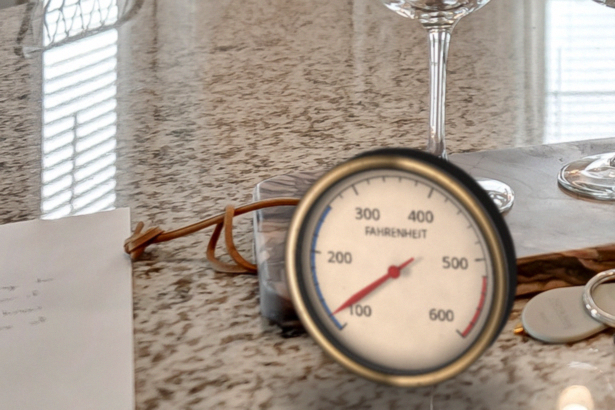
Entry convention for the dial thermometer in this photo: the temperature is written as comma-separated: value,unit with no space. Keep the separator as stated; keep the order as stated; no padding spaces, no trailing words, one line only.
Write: 120,°F
